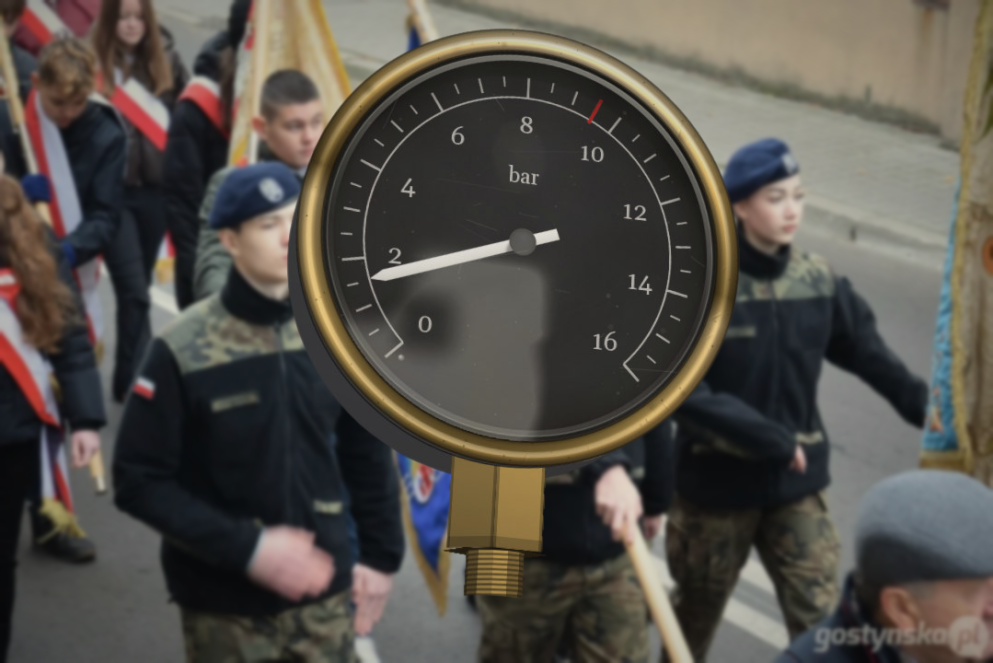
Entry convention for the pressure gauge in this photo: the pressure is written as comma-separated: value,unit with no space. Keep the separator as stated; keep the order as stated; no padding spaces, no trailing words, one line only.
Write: 1.5,bar
